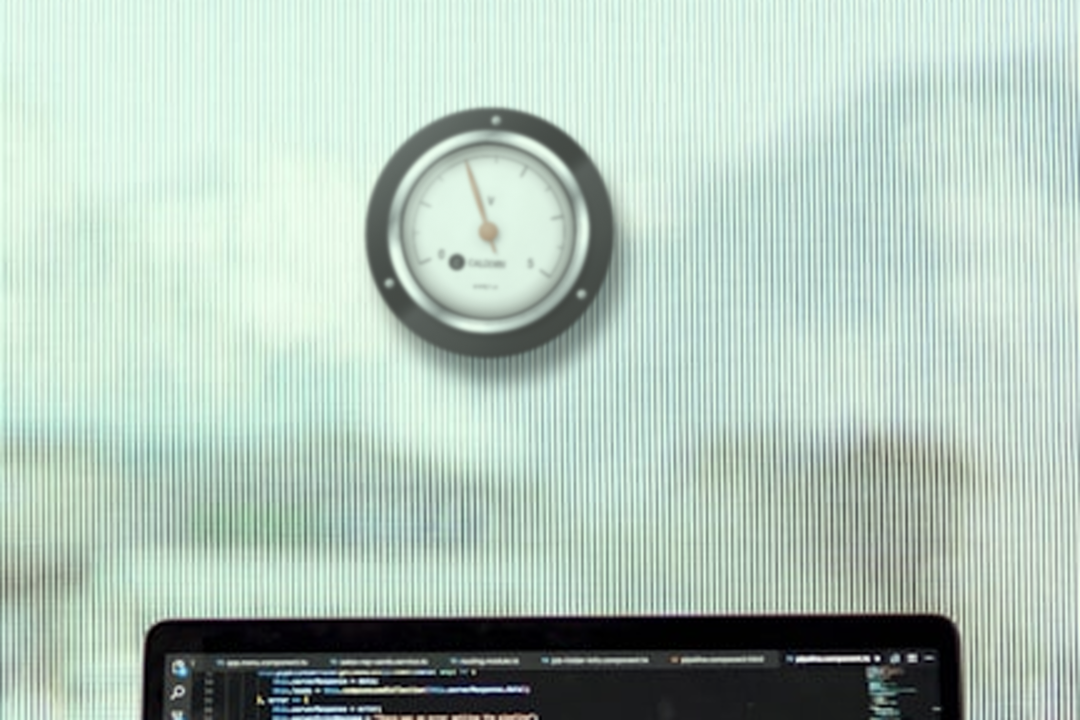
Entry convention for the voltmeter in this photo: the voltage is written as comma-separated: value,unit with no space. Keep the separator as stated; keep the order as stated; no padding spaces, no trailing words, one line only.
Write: 2,V
